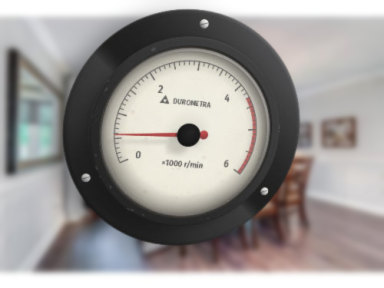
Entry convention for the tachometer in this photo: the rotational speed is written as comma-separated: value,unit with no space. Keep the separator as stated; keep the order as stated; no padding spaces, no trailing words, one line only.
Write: 600,rpm
